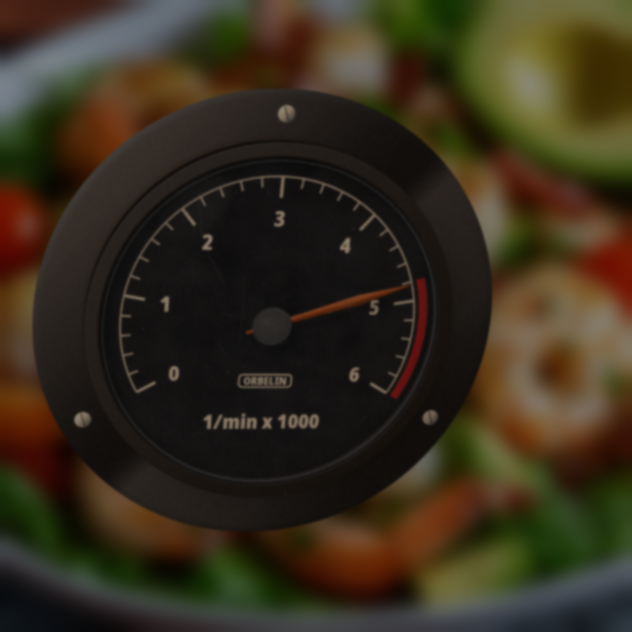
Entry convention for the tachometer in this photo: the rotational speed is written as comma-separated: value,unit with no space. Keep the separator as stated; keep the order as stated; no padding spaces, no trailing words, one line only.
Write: 4800,rpm
